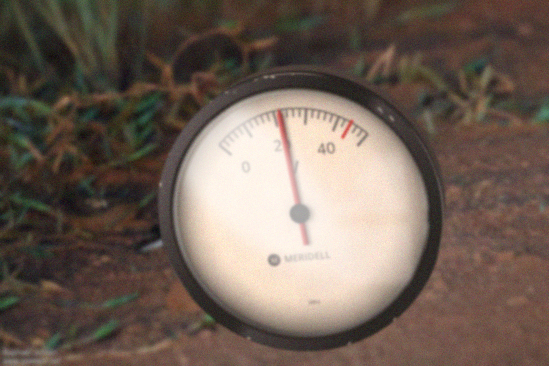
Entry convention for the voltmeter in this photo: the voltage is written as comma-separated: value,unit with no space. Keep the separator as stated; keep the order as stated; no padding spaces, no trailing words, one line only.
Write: 22,V
